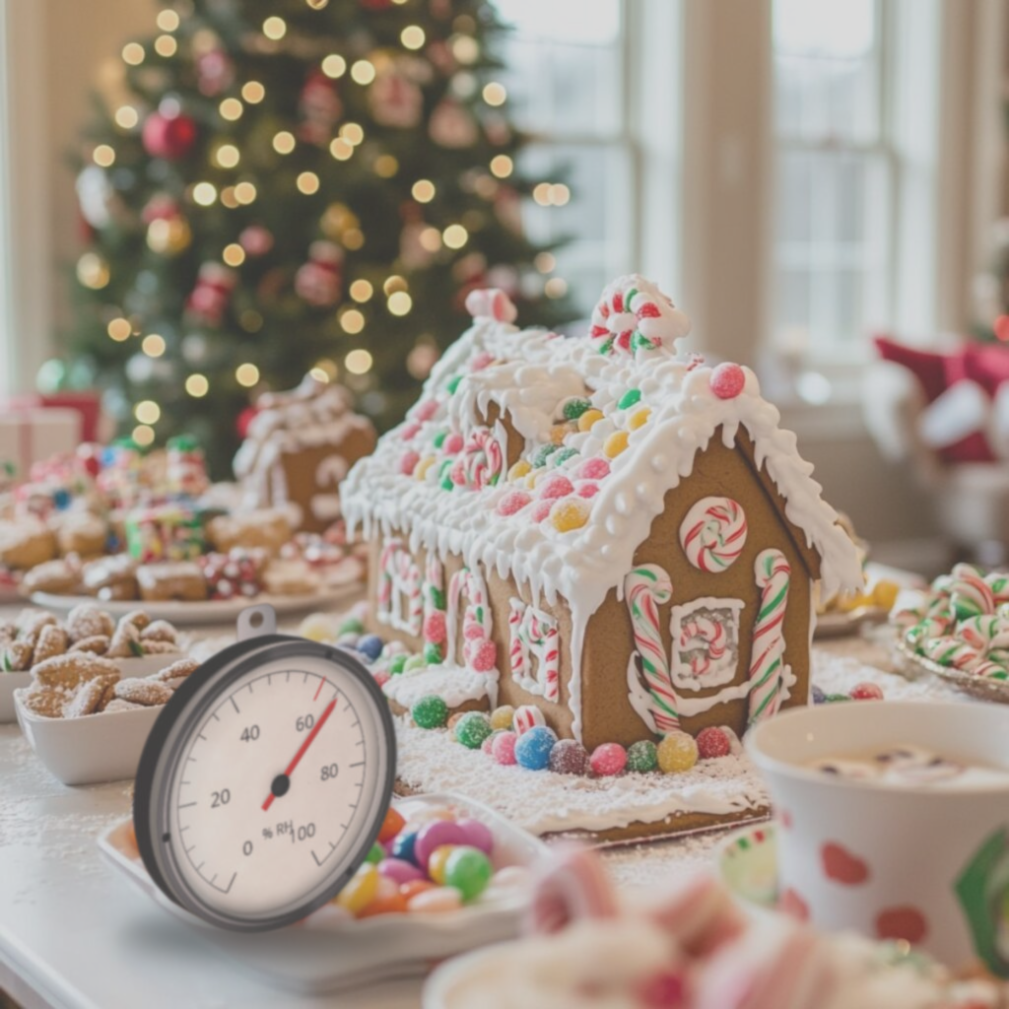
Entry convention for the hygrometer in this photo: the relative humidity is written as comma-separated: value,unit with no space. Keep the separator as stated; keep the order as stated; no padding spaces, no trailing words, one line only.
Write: 64,%
